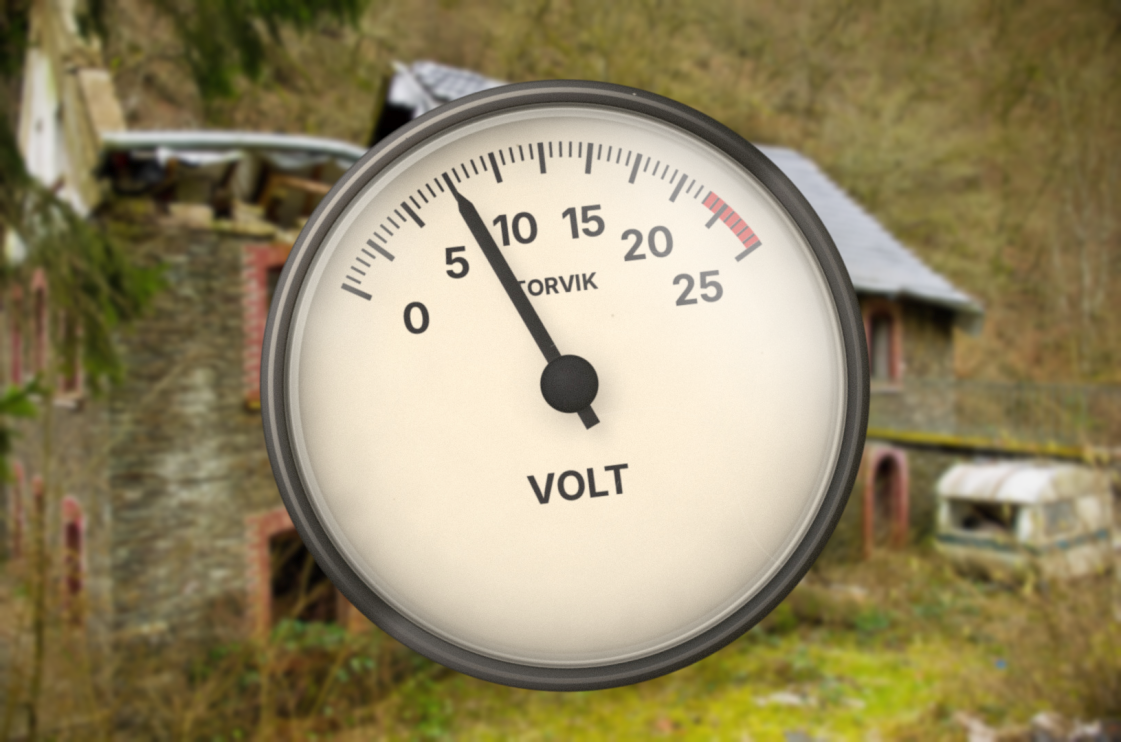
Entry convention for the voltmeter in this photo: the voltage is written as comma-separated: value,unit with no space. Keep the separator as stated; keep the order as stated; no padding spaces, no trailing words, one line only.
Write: 7.5,V
